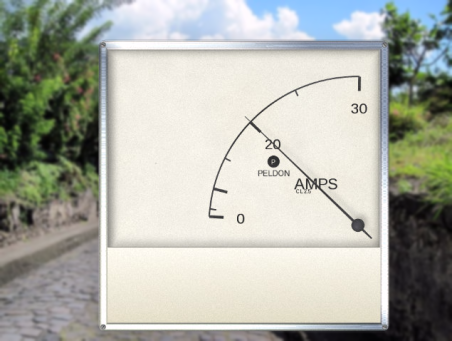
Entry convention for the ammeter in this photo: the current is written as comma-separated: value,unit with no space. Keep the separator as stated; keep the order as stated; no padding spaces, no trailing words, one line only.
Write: 20,A
